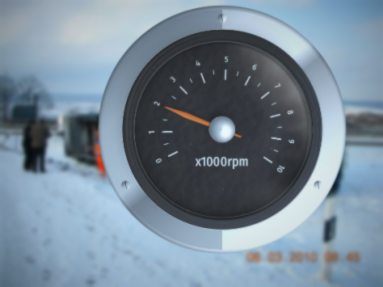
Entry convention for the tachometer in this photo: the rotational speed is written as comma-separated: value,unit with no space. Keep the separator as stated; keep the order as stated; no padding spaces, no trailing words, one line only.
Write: 2000,rpm
